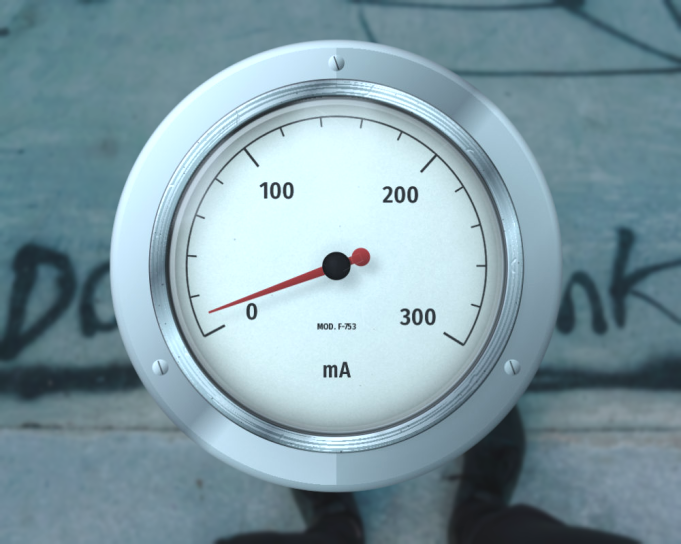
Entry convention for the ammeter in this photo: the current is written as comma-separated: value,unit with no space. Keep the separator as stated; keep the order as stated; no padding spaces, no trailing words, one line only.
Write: 10,mA
